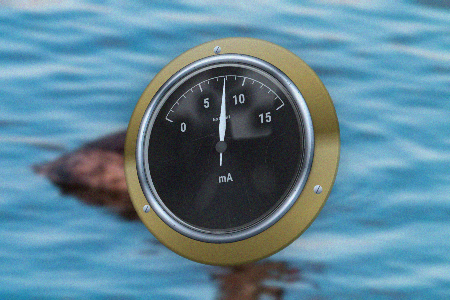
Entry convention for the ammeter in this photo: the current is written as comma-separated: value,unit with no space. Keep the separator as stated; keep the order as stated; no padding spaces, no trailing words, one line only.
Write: 8,mA
